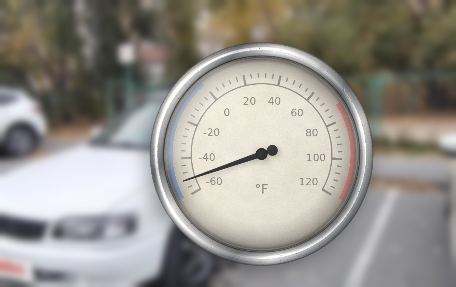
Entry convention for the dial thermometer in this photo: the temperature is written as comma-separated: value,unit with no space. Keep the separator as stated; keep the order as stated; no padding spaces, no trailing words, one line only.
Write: -52,°F
